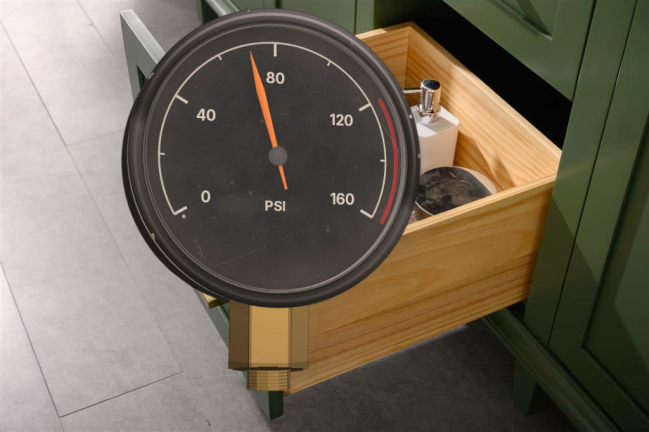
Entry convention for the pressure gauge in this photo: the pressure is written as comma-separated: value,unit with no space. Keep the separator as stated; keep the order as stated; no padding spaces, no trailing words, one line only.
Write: 70,psi
